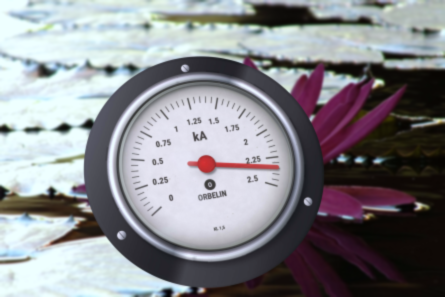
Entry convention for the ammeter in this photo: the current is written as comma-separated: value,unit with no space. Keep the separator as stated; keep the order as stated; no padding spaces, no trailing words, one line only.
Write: 2.35,kA
